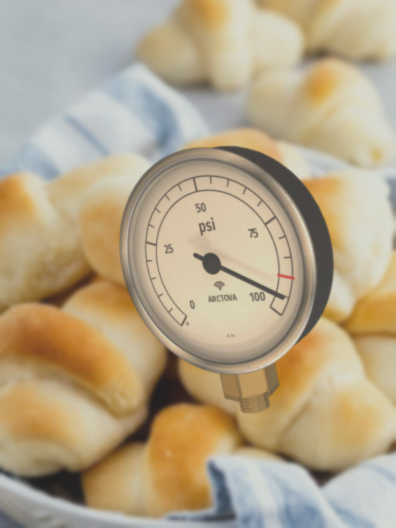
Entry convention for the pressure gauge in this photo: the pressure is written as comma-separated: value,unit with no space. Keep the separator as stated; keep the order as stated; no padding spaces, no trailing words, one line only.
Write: 95,psi
